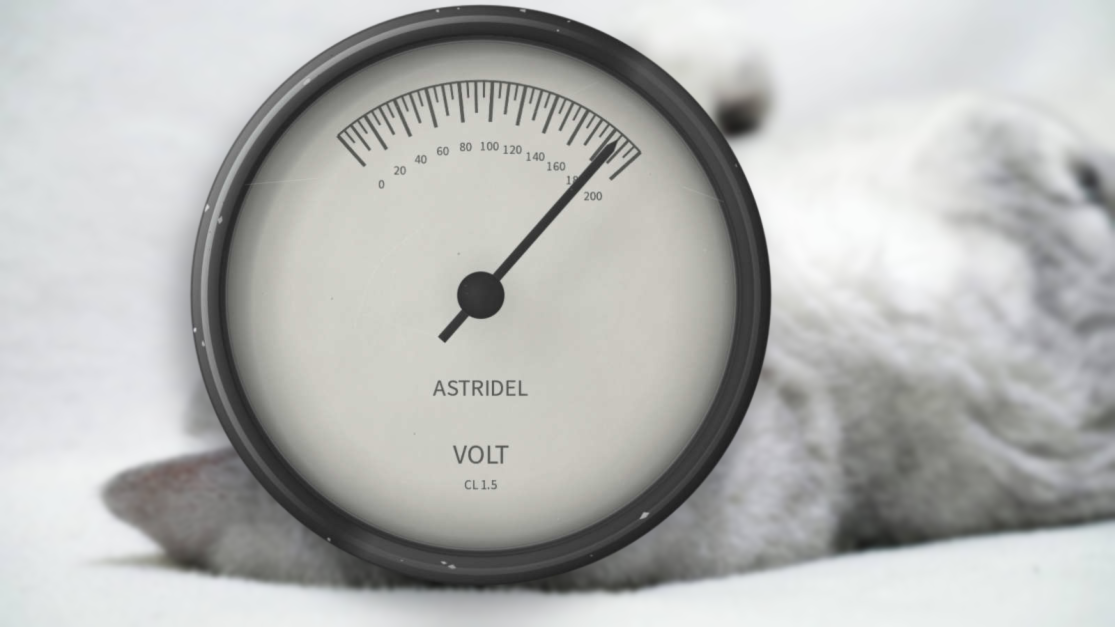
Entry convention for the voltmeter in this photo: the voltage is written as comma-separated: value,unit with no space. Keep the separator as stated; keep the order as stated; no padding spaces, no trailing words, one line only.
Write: 185,V
